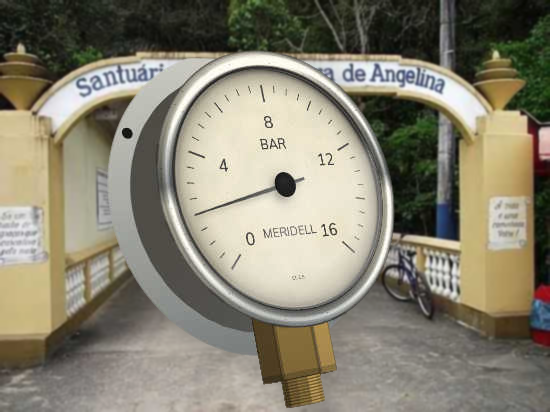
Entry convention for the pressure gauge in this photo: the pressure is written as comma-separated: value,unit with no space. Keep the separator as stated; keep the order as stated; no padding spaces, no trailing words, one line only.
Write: 2,bar
